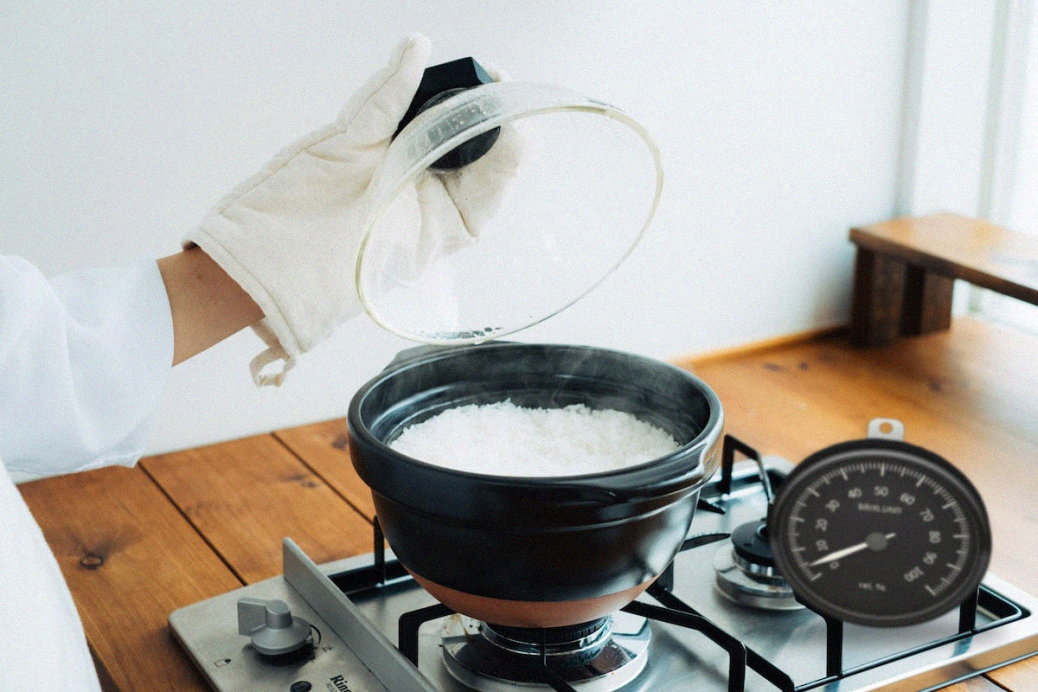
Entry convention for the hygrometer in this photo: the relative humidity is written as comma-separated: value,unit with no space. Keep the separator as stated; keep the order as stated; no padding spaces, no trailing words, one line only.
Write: 5,%
